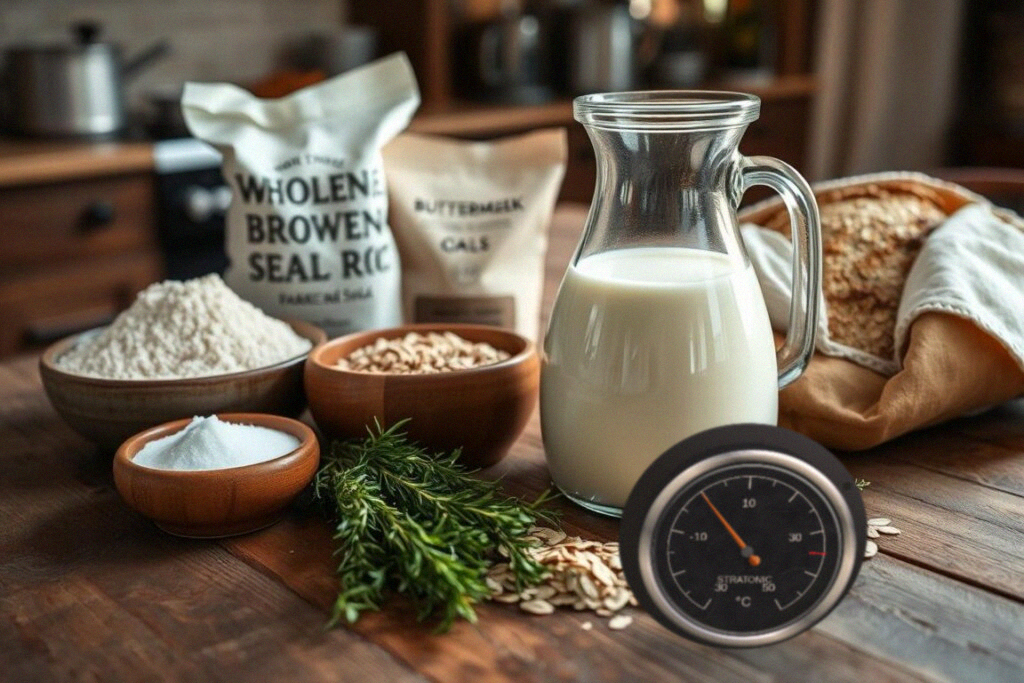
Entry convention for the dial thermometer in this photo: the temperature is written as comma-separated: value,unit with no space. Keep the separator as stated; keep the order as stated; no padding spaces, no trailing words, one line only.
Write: 0,°C
